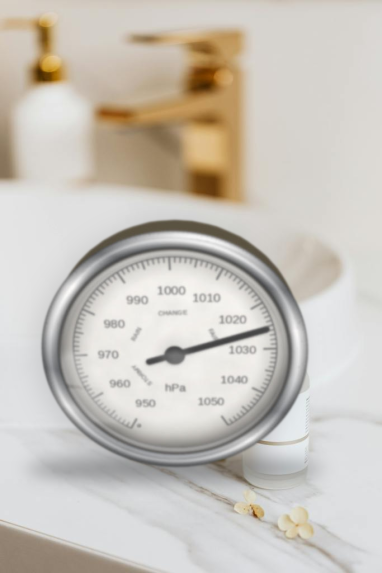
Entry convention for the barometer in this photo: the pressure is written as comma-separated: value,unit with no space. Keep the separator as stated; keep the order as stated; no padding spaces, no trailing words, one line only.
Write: 1025,hPa
